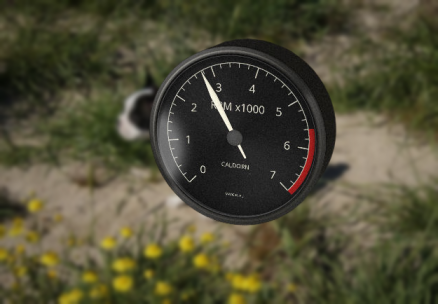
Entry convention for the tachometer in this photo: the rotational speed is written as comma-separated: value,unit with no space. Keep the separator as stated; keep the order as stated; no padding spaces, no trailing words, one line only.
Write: 2800,rpm
